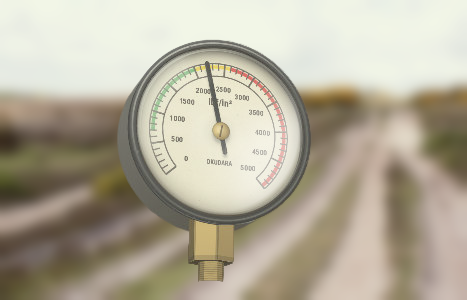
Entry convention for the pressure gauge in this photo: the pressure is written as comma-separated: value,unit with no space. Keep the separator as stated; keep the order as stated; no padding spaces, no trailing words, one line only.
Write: 2200,psi
